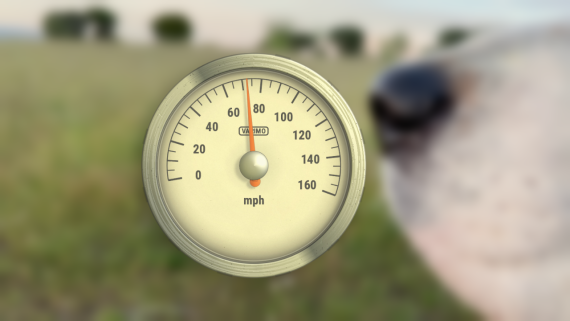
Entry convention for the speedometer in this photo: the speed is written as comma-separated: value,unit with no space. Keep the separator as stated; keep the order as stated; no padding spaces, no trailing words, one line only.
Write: 72.5,mph
